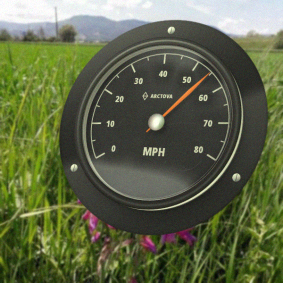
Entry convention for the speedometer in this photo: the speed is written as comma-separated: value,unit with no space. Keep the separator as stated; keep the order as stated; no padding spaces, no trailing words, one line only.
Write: 55,mph
